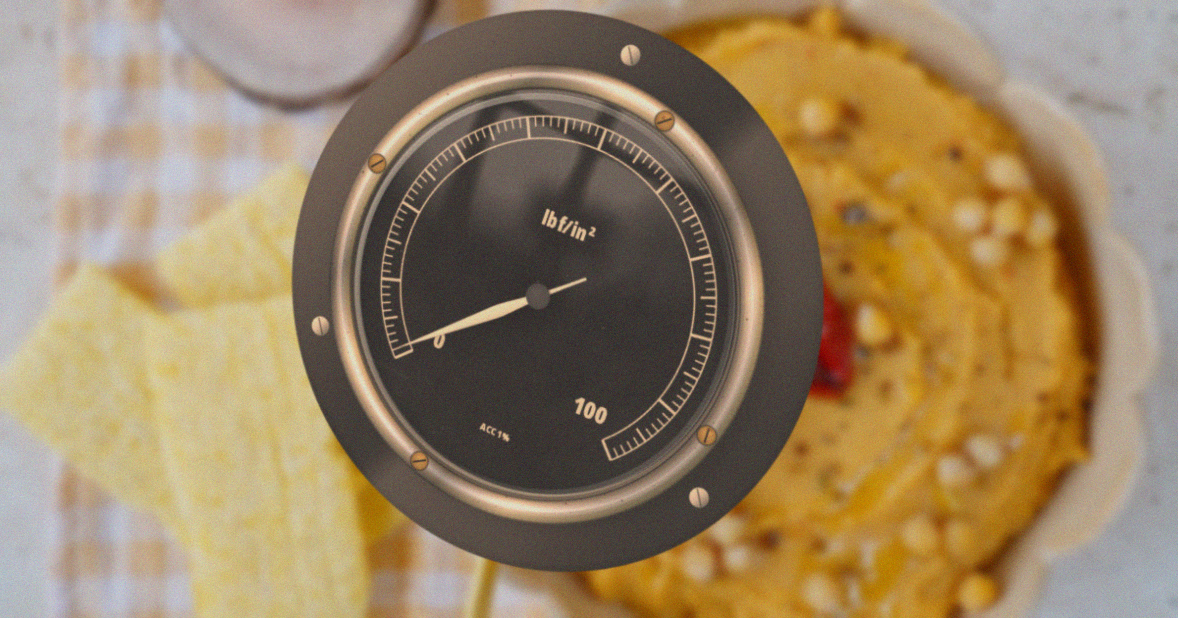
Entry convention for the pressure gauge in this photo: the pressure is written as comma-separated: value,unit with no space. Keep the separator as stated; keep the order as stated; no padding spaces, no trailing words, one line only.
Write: 1,psi
